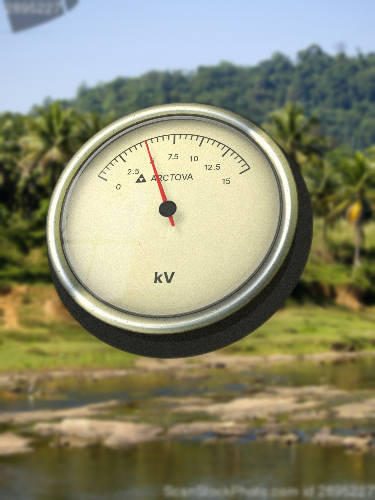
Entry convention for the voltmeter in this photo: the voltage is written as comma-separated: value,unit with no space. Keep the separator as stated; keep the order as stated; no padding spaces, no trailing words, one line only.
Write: 5,kV
